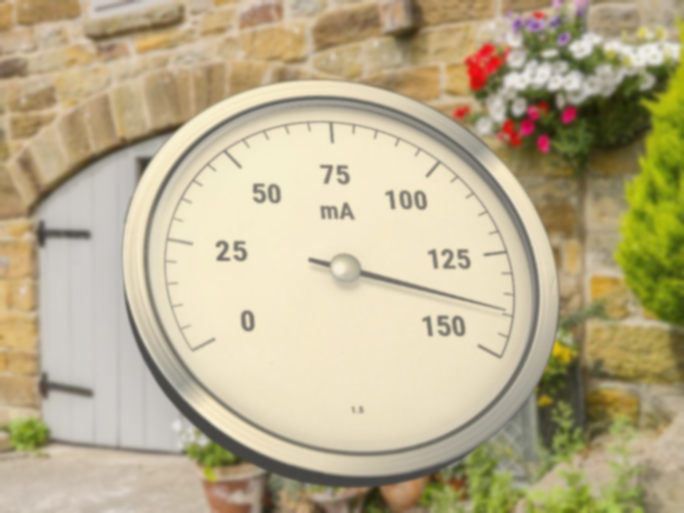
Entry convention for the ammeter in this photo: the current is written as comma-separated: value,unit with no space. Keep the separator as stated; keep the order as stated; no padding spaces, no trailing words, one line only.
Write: 140,mA
